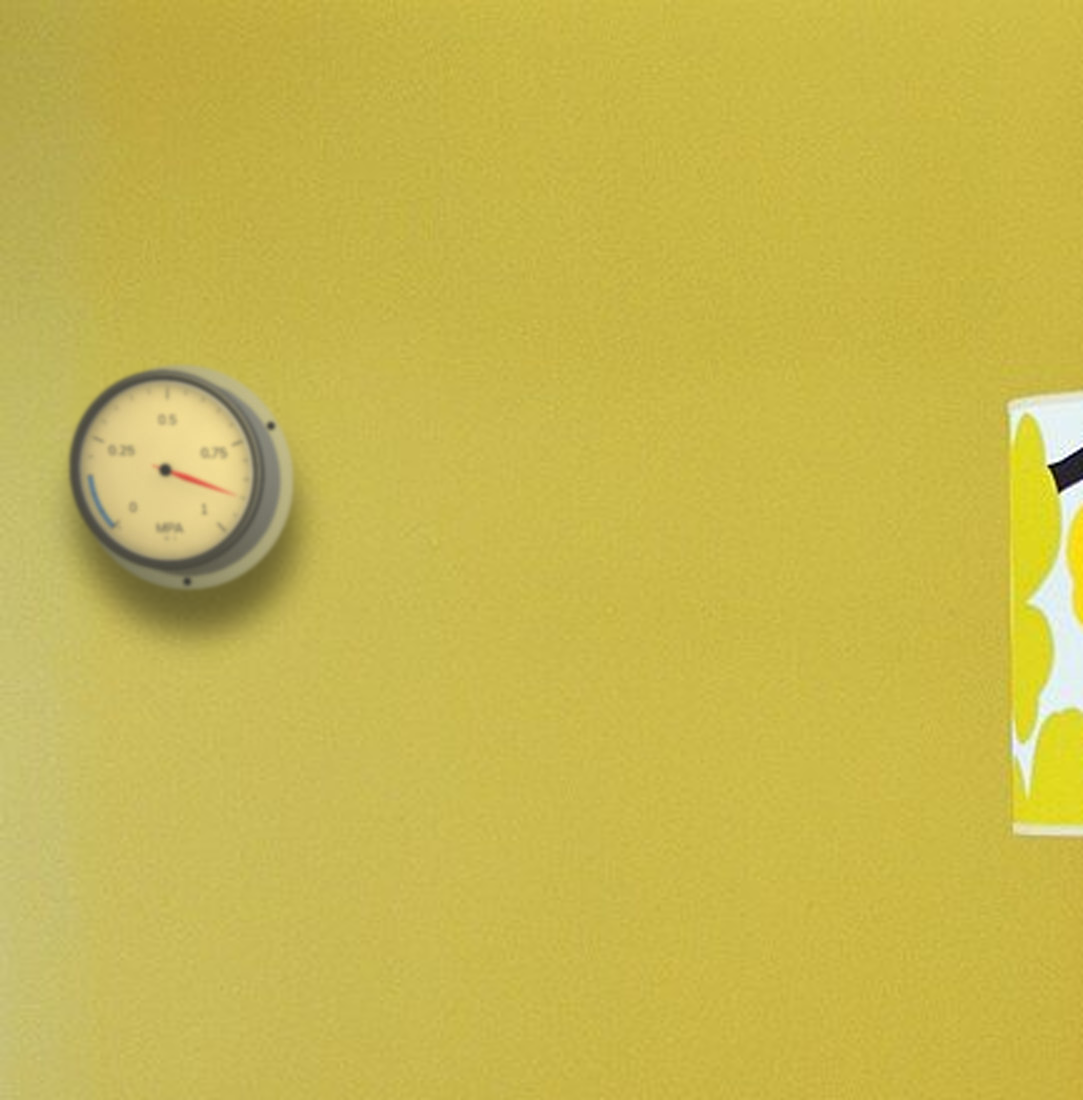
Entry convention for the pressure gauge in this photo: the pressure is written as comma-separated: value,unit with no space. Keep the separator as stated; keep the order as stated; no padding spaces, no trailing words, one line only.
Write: 0.9,MPa
